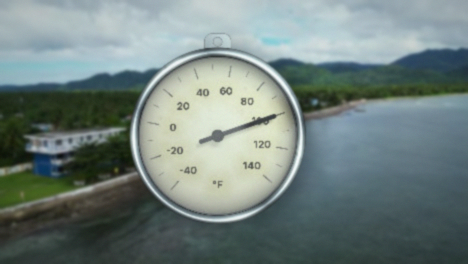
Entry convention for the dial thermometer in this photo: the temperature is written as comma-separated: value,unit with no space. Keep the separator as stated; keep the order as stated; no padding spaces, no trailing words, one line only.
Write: 100,°F
